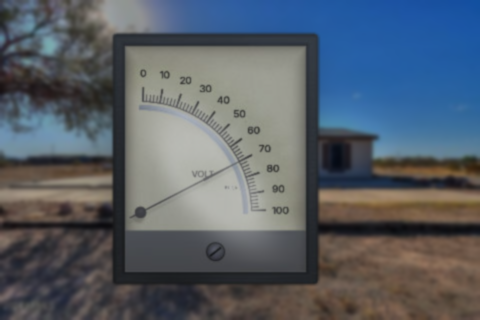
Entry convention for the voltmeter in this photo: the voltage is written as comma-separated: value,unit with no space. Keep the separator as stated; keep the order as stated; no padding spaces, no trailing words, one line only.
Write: 70,V
